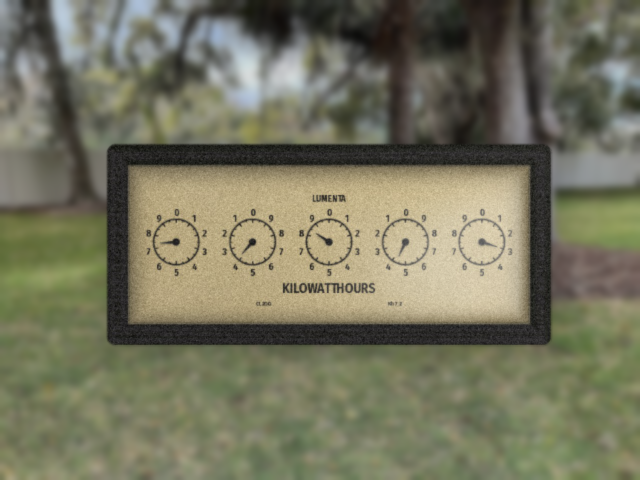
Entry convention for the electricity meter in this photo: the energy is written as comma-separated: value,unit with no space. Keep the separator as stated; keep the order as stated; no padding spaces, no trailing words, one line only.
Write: 73843,kWh
